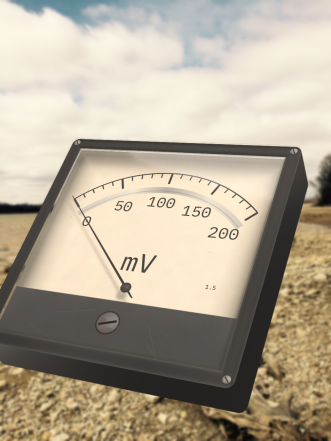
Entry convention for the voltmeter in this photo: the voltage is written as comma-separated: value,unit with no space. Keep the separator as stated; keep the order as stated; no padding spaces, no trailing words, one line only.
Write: 0,mV
